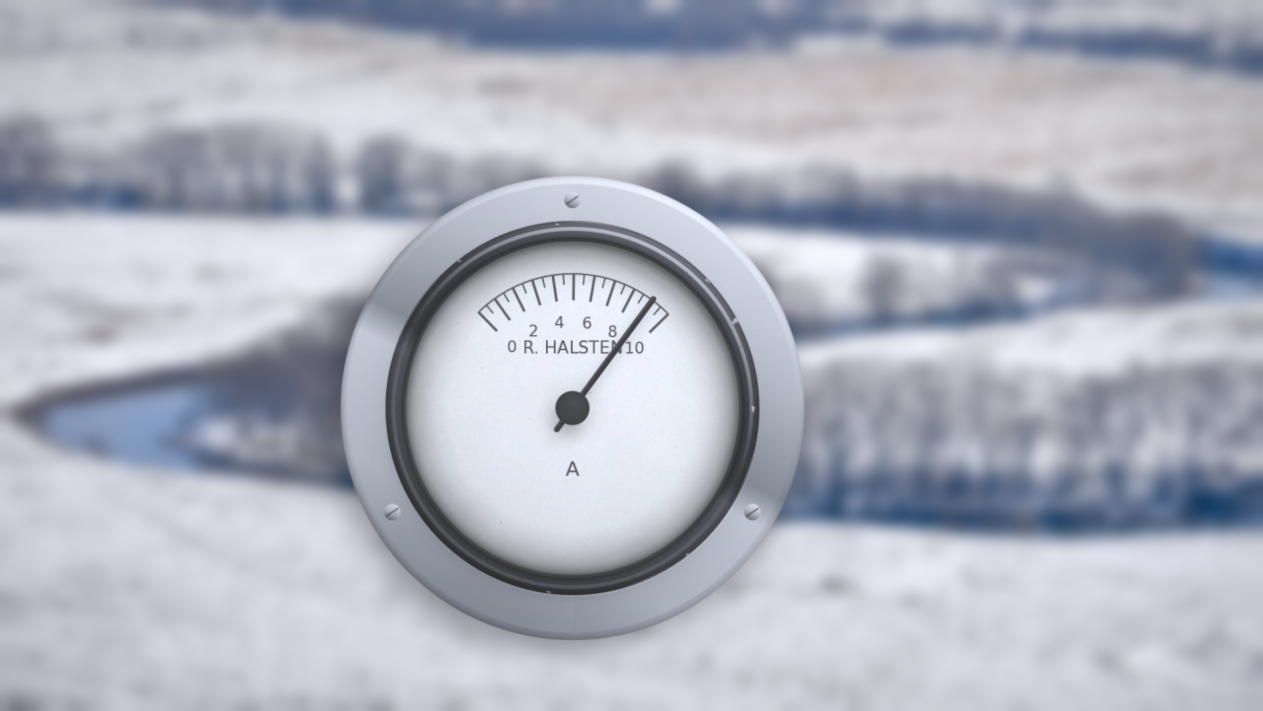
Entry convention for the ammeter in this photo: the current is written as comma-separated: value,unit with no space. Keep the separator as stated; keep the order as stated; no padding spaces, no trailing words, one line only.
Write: 9,A
